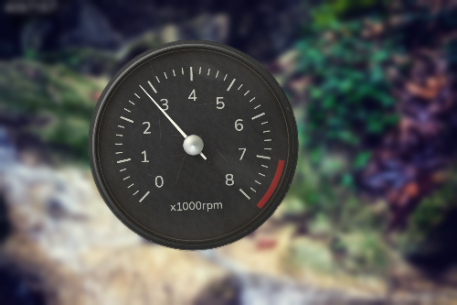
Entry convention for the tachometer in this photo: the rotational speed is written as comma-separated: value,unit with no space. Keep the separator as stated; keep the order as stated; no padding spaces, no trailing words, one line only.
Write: 2800,rpm
